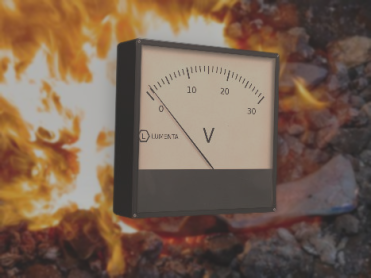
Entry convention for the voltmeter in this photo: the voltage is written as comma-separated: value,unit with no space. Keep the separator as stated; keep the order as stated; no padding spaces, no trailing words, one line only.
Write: 1,V
